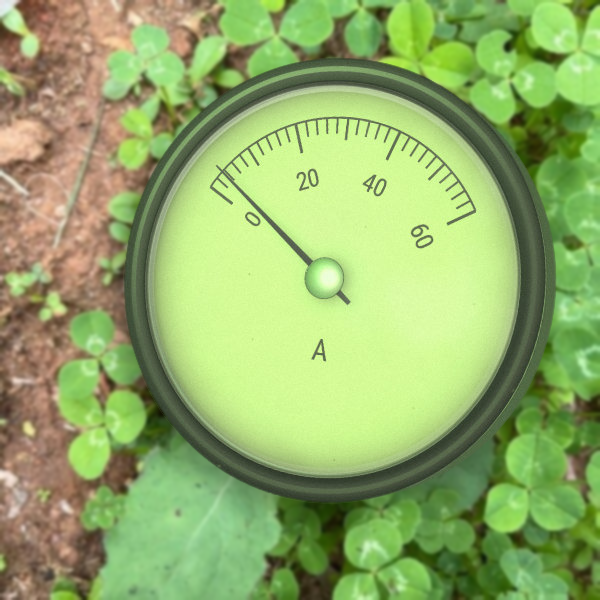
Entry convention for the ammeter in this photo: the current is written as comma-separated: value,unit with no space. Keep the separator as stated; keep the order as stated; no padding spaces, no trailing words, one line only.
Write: 4,A
